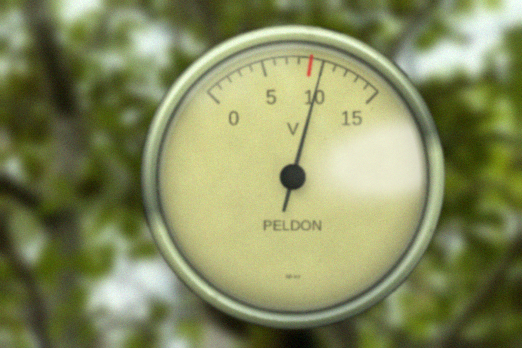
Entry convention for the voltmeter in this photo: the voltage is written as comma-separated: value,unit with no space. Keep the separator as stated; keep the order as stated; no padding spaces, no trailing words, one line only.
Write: 10,V
